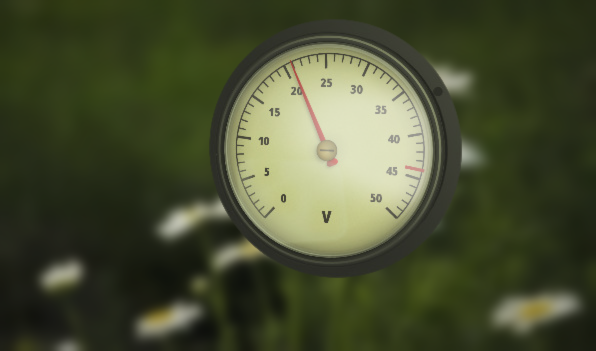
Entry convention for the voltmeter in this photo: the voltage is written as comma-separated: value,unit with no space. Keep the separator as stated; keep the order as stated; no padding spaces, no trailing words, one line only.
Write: 21,V
